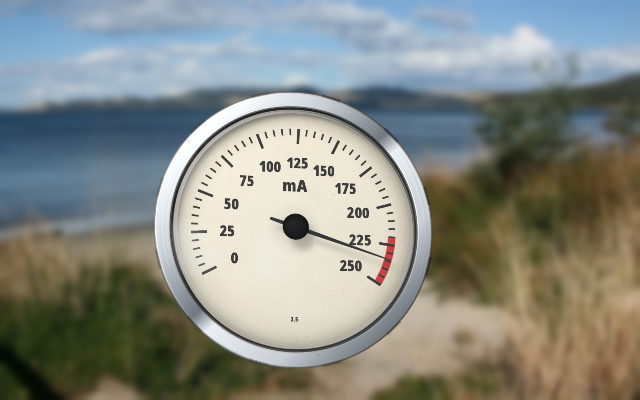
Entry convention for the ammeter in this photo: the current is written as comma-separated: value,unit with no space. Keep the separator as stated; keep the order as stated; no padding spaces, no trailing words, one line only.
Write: 235,mA
